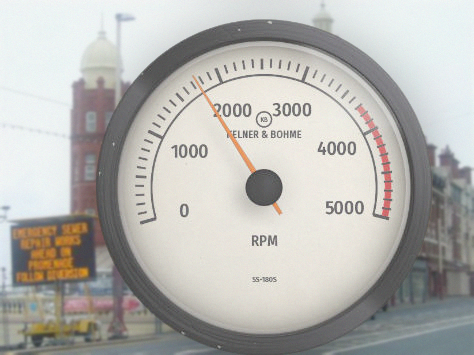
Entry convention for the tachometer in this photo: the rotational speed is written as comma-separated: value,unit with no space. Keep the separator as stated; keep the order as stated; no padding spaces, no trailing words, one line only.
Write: 1750,rpm
